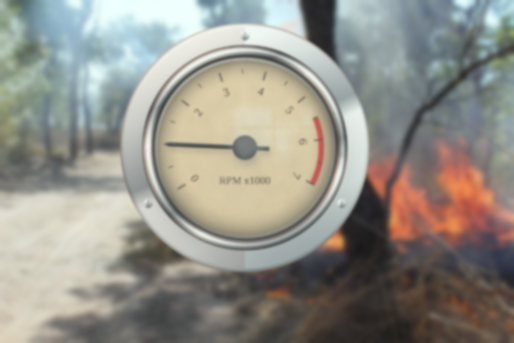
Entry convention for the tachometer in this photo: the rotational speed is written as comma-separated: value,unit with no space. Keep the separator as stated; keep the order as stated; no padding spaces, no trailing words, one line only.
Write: 1000,rpm
